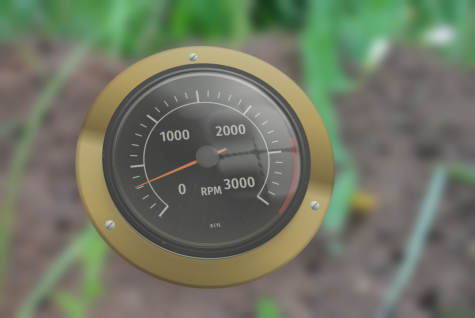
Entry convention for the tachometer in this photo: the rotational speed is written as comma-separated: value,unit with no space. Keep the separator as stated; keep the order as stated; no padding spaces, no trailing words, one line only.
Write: 300,rpm
